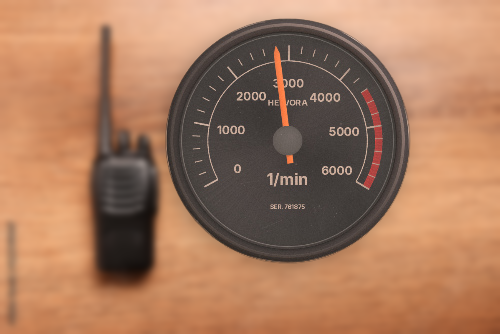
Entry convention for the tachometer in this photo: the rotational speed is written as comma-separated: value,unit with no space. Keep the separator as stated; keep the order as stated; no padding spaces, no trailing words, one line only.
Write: 2800,rpm
